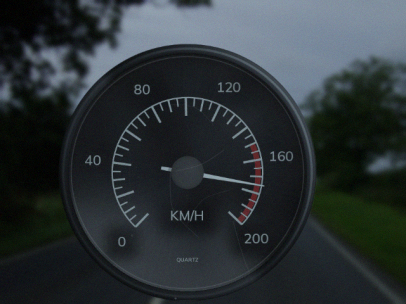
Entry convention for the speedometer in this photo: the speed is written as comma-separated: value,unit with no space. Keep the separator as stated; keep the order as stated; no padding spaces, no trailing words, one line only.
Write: 175,km/h
